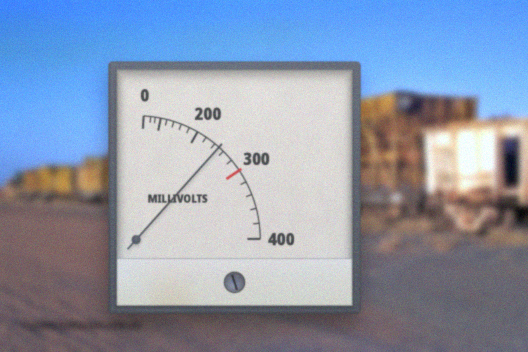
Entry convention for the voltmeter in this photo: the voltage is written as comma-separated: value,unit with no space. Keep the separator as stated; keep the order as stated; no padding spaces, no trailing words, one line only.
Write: 250,mV
